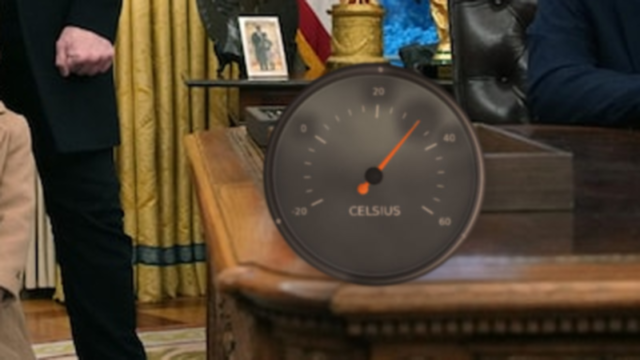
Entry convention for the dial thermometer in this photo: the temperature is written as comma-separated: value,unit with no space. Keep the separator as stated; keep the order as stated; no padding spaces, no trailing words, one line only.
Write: 32,°C
